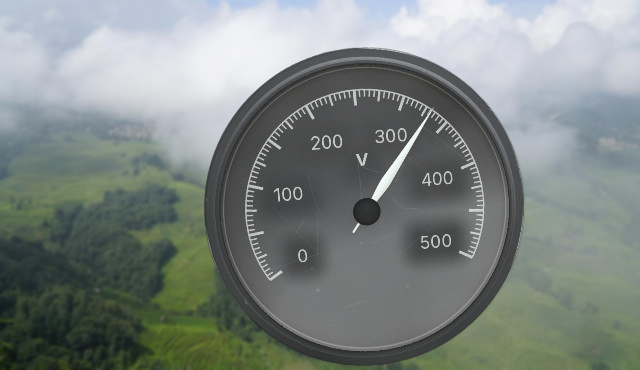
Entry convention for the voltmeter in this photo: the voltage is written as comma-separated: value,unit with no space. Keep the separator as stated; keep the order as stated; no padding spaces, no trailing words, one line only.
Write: 330,V
